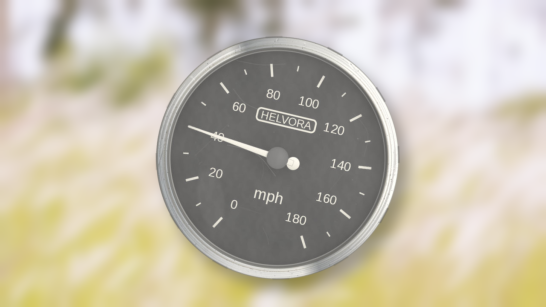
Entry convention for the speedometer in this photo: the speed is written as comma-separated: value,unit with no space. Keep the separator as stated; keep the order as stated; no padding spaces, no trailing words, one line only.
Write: 40,mph
